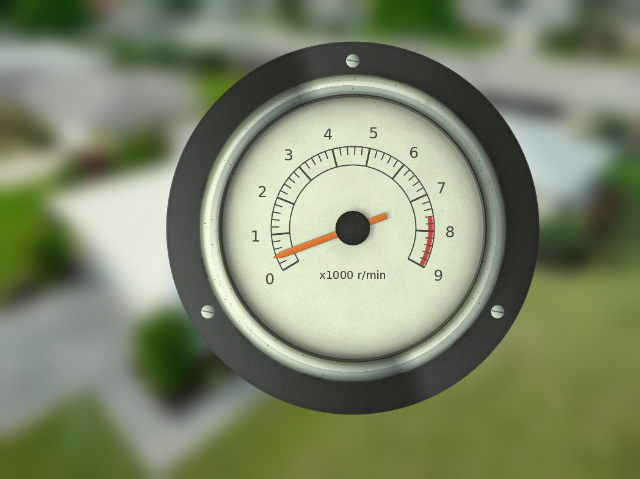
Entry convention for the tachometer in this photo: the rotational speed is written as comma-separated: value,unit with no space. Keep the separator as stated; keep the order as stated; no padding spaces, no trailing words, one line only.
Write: 400,rpm
